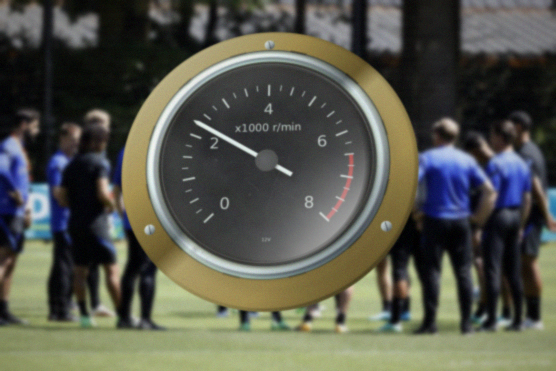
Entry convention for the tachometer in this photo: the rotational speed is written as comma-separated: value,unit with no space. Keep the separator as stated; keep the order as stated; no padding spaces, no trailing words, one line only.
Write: 2250,rpm
